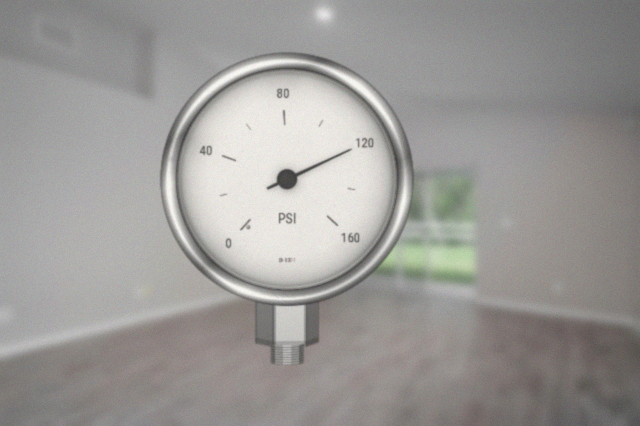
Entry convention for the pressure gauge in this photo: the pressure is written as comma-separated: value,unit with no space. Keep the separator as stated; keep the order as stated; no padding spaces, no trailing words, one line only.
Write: 120,psi
